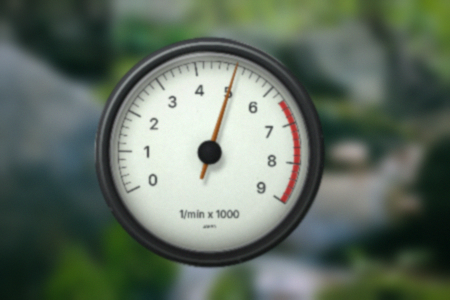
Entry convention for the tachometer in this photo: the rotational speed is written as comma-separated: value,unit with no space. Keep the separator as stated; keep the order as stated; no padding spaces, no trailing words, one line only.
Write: 5000,rpm
